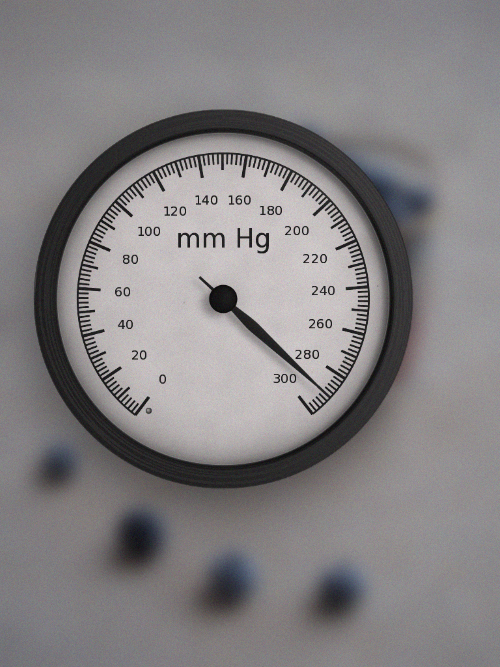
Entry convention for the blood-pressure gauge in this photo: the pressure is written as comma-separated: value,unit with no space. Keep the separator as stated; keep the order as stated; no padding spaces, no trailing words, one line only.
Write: 290,mmHg
